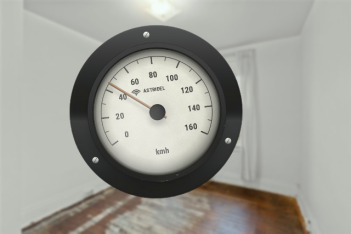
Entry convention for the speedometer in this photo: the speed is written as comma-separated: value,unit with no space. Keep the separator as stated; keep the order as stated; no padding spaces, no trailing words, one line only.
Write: 45,km/h
